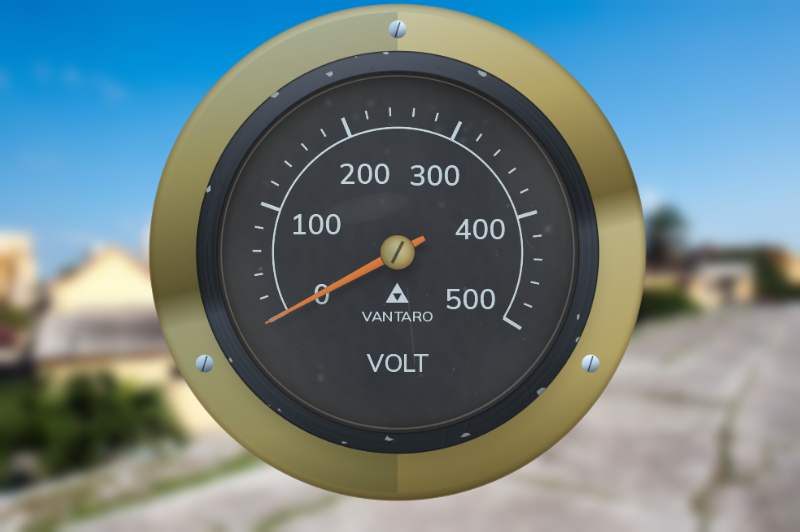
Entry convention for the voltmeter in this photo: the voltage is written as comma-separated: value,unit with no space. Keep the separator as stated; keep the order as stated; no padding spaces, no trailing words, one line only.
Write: 0,V
